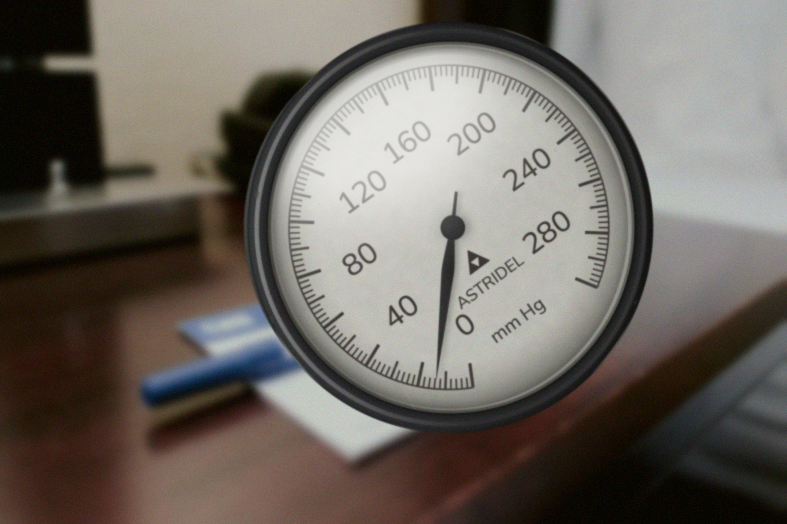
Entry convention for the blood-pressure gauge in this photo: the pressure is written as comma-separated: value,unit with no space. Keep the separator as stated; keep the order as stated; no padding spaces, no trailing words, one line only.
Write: 14,mmHg
